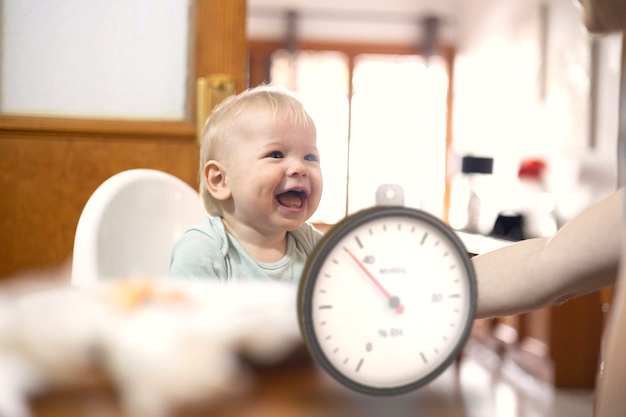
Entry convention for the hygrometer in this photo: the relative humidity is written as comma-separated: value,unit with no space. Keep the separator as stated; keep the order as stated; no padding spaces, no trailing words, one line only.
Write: 36,%
